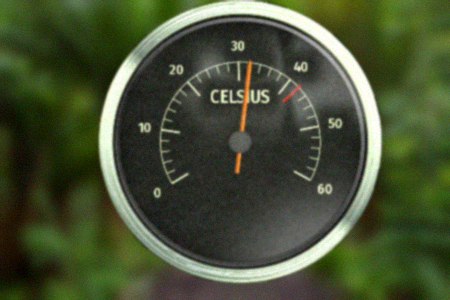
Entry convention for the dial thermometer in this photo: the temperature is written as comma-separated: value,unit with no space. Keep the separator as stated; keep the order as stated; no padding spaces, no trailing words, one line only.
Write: 32,°C
